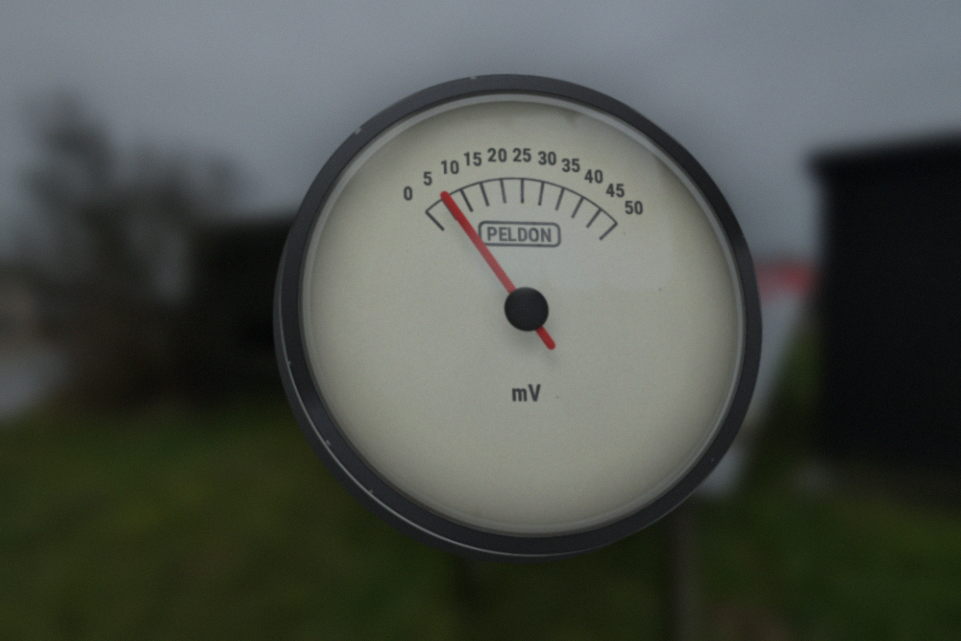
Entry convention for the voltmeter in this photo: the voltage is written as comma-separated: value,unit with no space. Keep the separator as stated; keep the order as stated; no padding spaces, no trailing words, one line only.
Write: 5,mV
